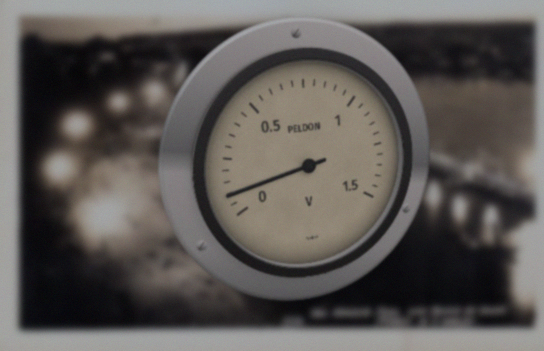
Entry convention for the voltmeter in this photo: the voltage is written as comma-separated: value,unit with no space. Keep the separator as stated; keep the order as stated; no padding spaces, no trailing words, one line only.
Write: 0.1,V
